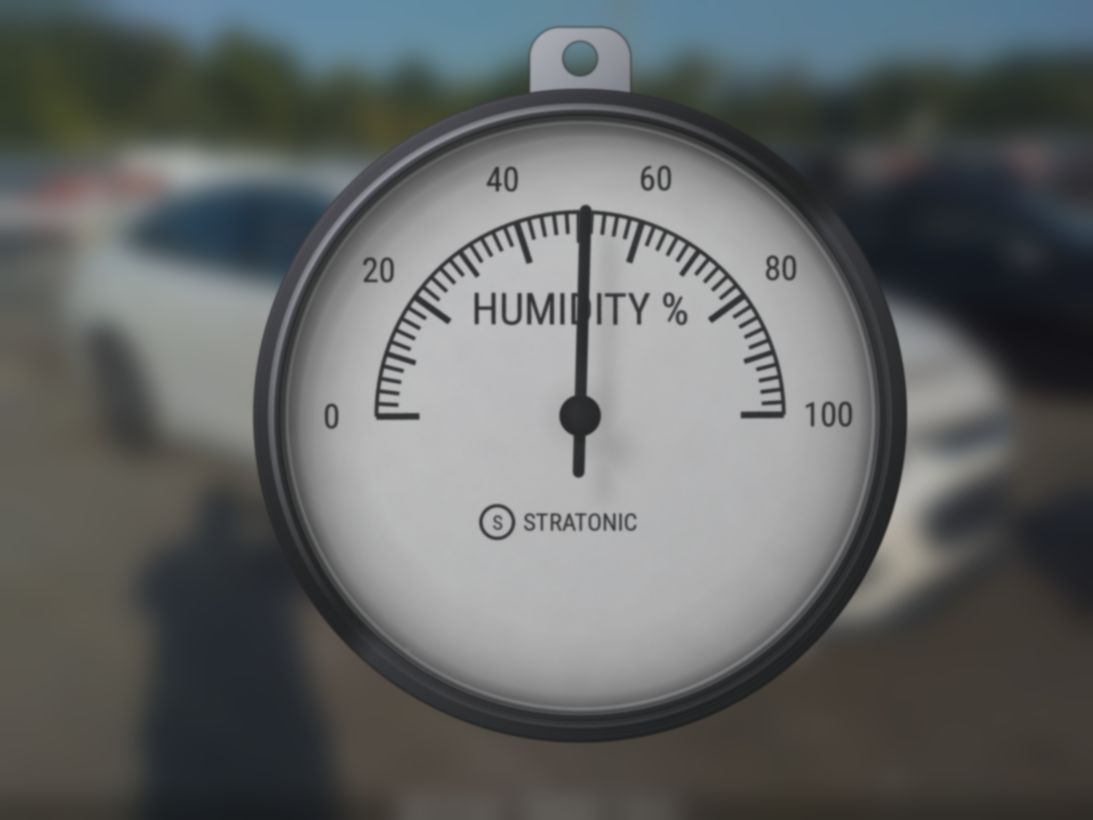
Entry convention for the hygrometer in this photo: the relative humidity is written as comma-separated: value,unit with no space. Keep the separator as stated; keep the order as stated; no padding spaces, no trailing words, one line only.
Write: 51,%
